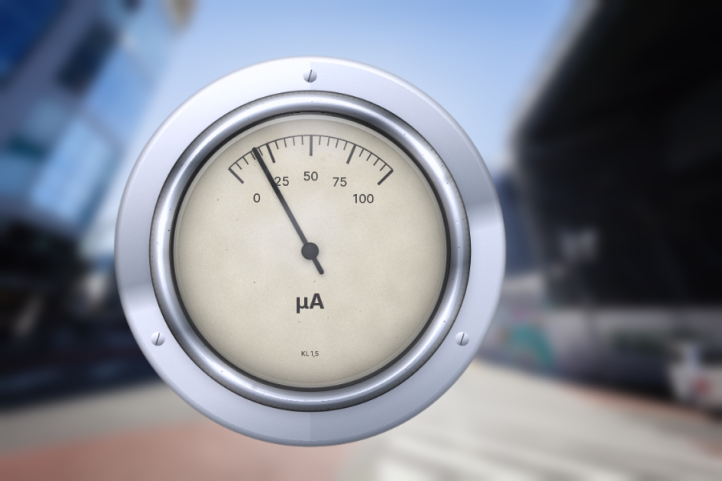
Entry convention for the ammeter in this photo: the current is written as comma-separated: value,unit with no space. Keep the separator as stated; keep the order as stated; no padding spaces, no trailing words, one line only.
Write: 17.5,µA
